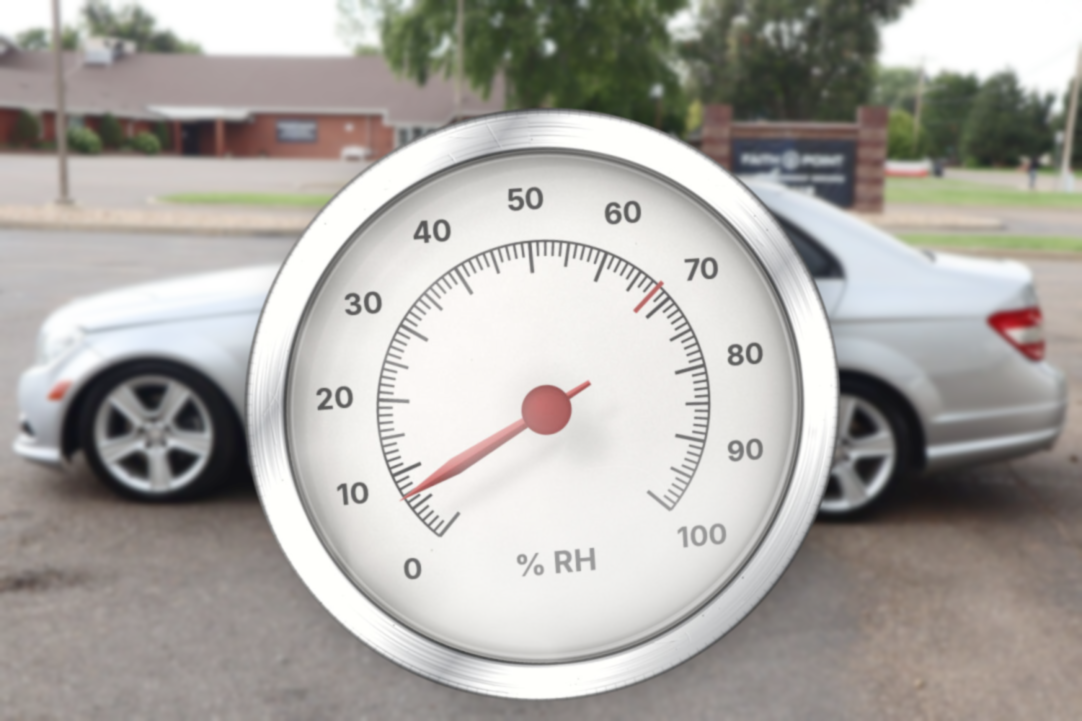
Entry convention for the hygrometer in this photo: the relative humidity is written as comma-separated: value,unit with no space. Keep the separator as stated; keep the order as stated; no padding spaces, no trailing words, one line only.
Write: 7,%
